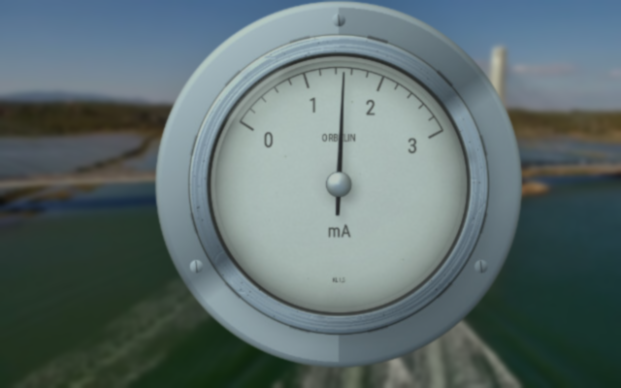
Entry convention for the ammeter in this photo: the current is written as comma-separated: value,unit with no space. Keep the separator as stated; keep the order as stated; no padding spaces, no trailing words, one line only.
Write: 1.5,mA
